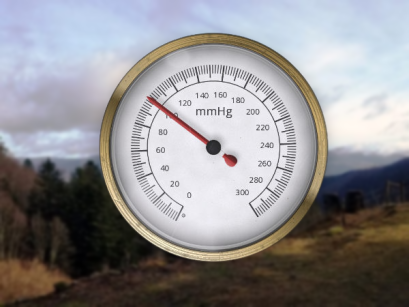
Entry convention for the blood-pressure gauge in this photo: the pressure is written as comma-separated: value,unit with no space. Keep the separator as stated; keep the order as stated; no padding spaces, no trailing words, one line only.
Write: 100,mmHg
